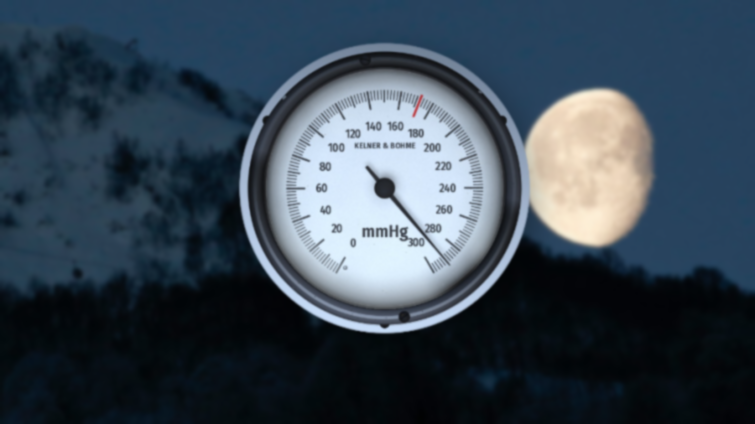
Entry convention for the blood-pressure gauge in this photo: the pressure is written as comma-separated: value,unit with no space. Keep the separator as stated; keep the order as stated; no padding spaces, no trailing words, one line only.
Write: 290,mmHg
